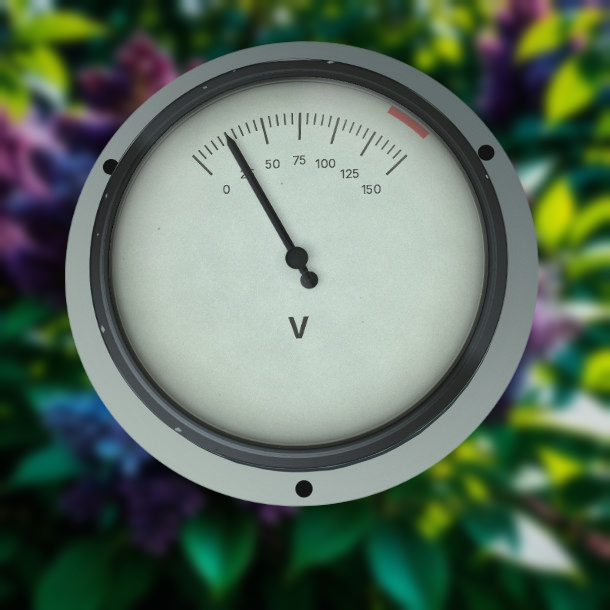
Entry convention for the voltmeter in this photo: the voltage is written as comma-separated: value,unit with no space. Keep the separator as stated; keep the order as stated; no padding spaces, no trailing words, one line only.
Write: 25,V
